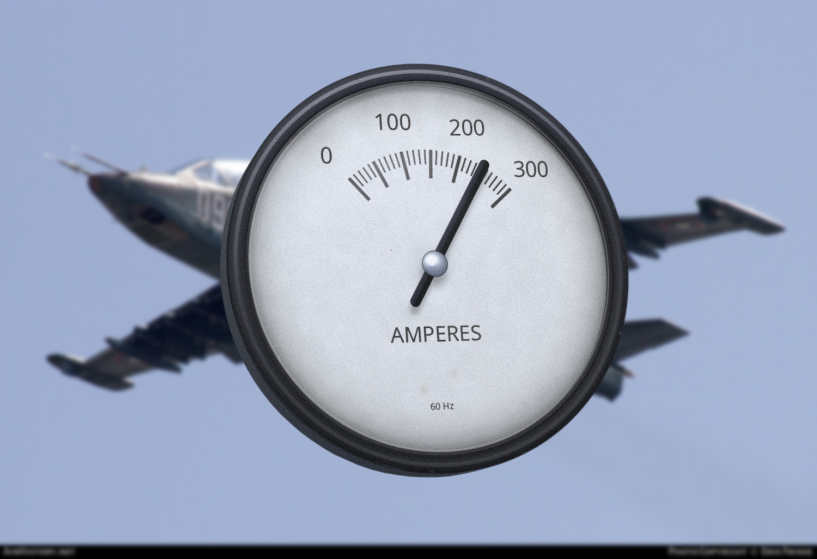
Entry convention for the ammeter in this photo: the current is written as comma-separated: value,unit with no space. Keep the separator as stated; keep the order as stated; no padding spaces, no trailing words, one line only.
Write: 240,A
